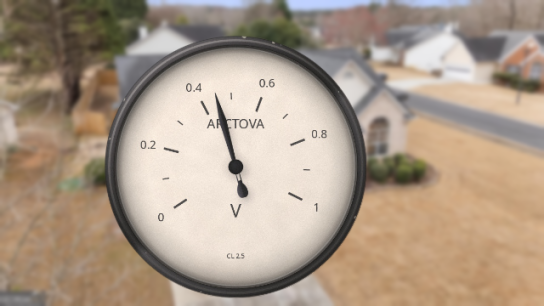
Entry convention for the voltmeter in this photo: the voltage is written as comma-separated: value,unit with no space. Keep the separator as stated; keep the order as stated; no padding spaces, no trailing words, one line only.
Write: 0.45,V
